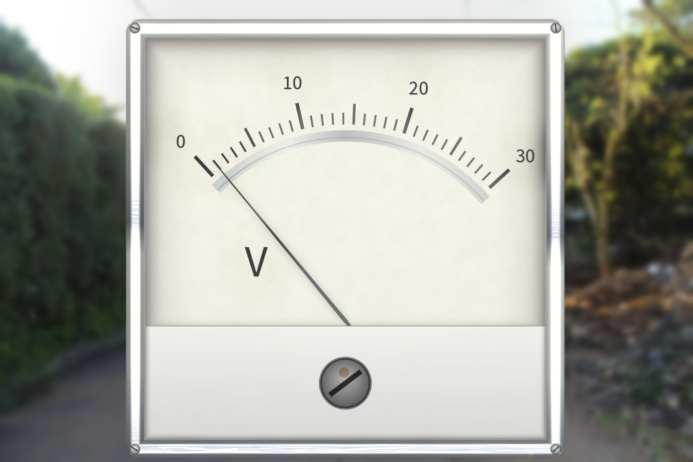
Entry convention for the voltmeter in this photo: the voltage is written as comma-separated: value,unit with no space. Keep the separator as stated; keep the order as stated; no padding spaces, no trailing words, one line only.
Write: 1,V
